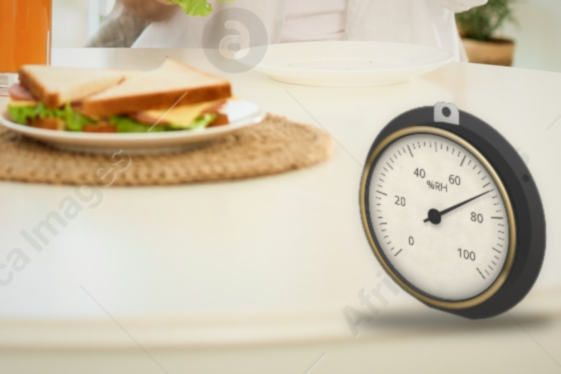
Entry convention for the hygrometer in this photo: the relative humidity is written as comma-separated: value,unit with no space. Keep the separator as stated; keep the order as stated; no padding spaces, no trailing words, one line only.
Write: 72,%
